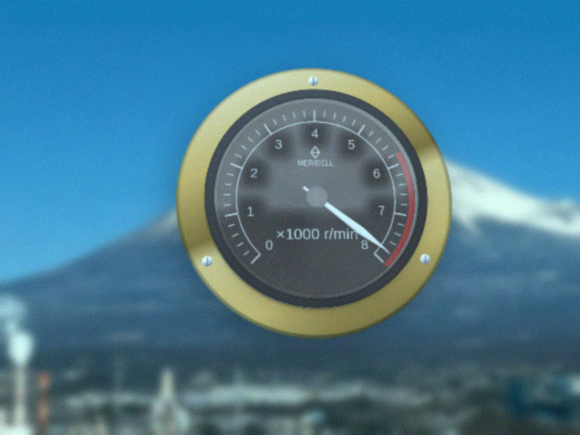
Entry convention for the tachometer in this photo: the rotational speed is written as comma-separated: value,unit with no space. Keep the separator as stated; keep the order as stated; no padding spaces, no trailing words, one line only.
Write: 7800,rpm
